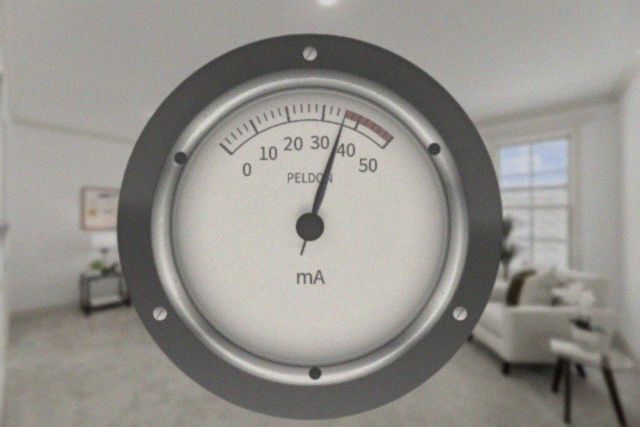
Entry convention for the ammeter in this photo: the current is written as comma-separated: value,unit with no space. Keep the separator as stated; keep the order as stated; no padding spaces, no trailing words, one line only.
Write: 36,mA
